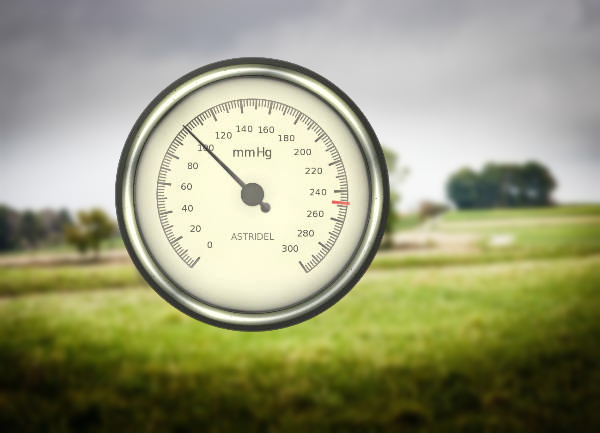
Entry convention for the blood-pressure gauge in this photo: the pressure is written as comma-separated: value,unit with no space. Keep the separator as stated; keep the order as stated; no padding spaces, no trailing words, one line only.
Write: 100,mmHg
